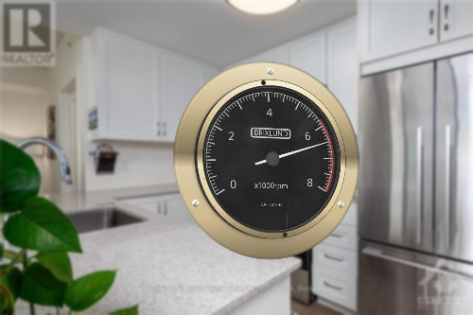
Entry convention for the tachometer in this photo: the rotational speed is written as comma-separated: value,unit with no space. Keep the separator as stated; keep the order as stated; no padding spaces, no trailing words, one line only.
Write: 6500,rpm
